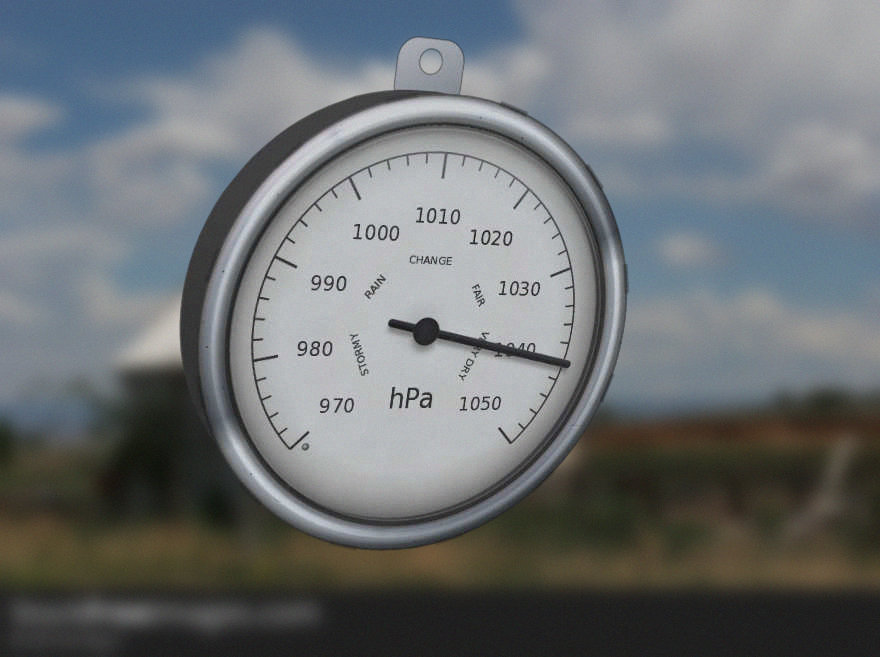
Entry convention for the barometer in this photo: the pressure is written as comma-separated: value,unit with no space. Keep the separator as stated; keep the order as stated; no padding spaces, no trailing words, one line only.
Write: 1040,hPa
